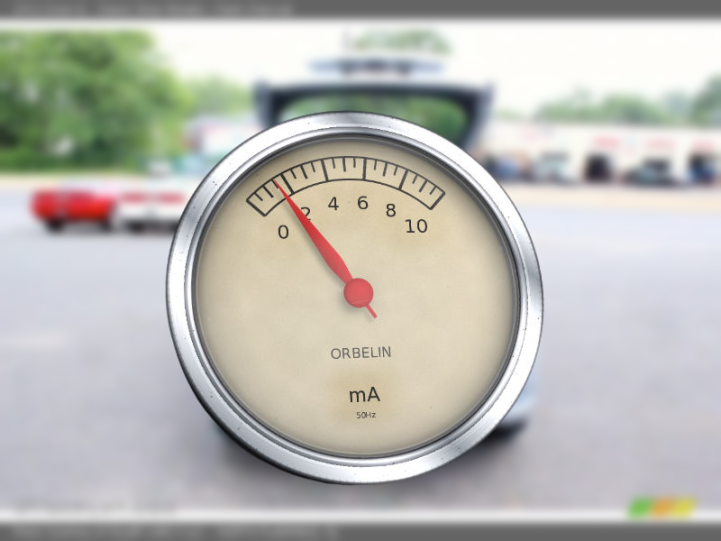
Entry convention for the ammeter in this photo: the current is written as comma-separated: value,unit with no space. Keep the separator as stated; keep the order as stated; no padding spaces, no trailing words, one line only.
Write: 1.5,mA
